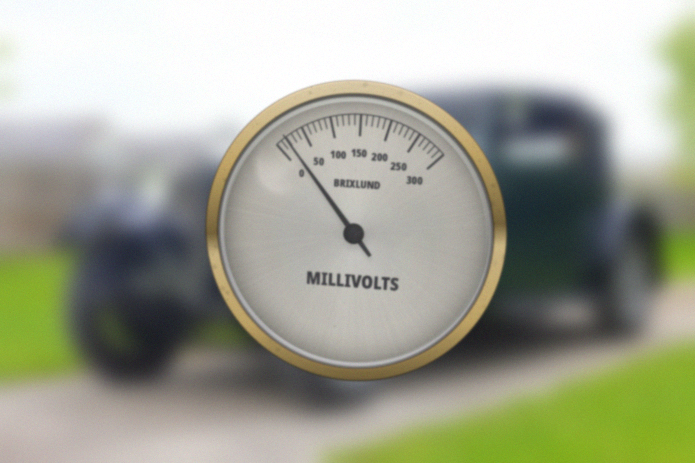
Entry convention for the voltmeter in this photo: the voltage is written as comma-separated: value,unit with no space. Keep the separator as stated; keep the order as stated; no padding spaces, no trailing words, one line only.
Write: 20,mV
